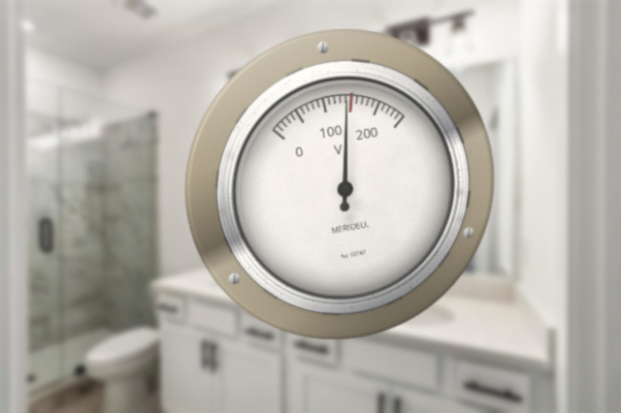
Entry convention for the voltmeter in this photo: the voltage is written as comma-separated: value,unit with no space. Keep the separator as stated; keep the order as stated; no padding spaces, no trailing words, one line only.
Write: 140,V
